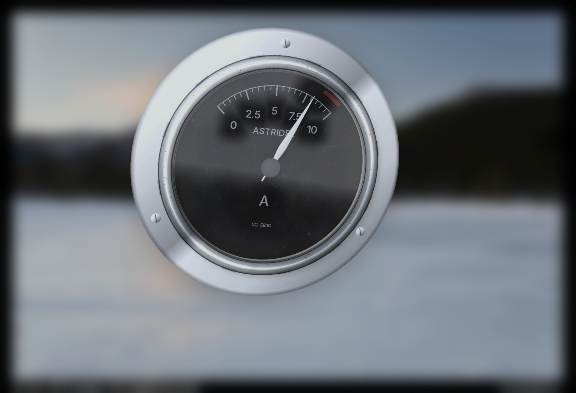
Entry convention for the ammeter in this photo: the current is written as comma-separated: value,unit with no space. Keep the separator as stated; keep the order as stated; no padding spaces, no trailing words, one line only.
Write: 8,A
